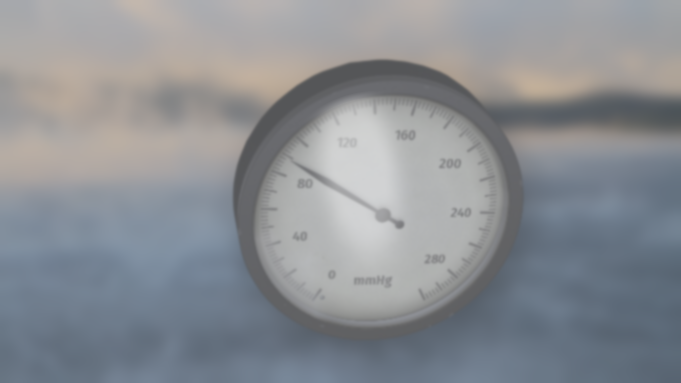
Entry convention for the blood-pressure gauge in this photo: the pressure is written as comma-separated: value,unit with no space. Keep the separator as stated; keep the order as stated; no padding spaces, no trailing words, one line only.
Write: 90,mmHg
